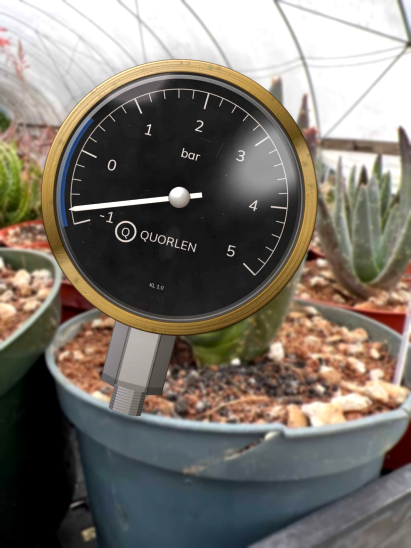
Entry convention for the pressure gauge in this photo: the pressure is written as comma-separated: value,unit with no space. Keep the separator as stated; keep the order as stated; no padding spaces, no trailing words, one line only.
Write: -0.8,bar
